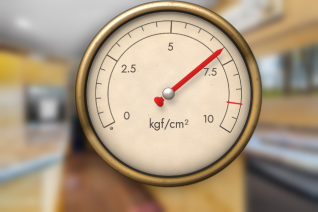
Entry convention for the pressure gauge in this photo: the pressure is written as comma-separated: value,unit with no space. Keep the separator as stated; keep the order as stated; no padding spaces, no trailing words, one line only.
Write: 7,kg/cm²
